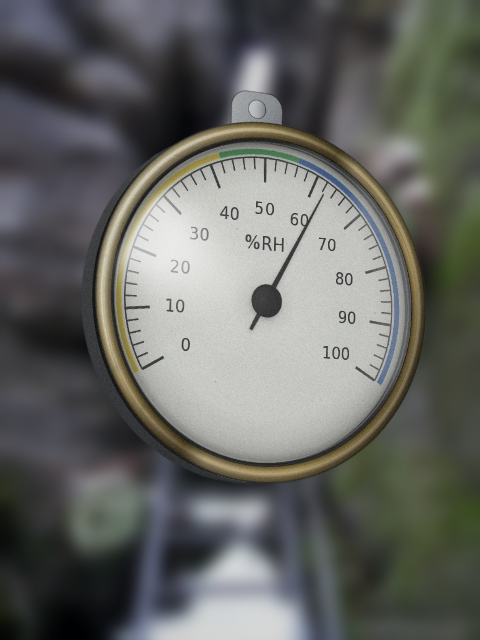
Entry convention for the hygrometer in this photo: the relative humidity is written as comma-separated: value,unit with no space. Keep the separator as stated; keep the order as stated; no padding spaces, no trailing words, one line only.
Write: 62,%
